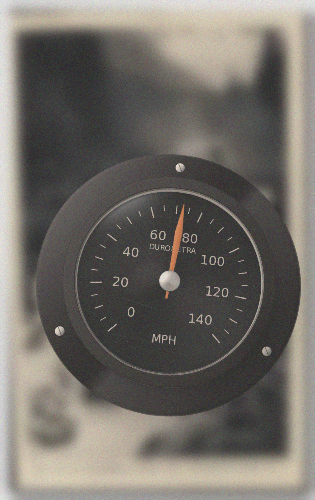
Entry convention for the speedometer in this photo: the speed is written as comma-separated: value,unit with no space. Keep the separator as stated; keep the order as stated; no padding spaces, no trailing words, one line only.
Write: 72.5,mph
